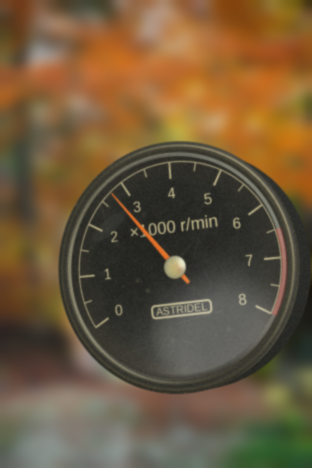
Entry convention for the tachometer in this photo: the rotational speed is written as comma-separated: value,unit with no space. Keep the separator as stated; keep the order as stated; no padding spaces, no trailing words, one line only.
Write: 2750,rpm
